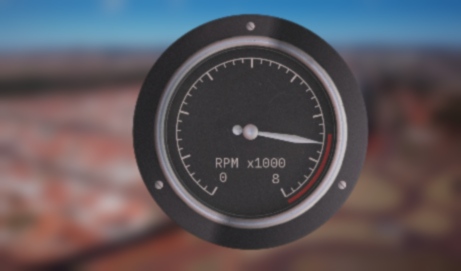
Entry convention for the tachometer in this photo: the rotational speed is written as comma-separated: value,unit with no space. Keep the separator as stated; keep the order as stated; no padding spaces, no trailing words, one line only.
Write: 6600,rpm
